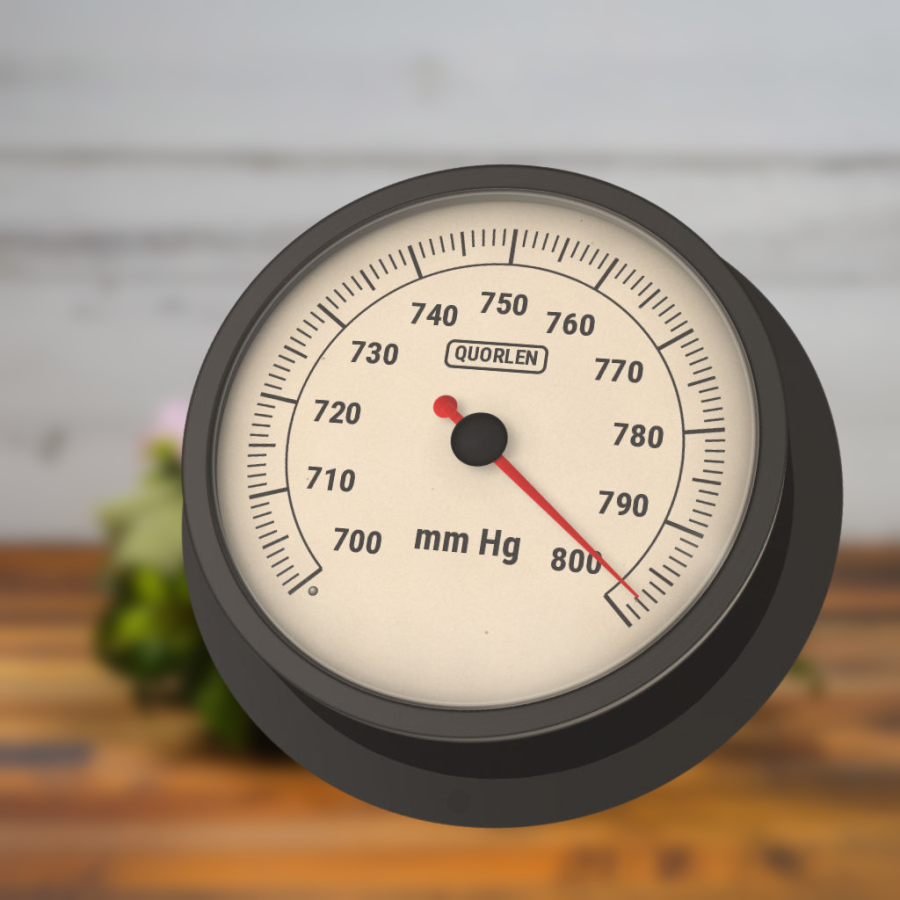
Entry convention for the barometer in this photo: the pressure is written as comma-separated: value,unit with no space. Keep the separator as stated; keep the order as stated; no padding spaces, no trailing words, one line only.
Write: 798,mmHg
